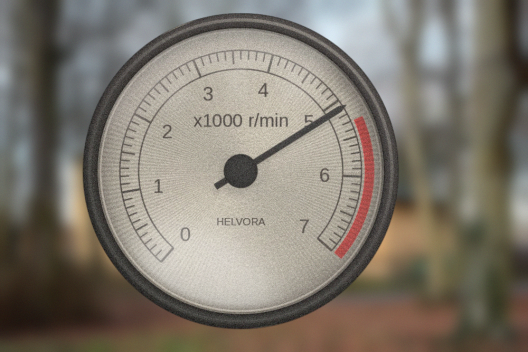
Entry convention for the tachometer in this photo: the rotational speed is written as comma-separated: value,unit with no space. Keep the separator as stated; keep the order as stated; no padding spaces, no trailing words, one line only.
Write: 5100,rpm
